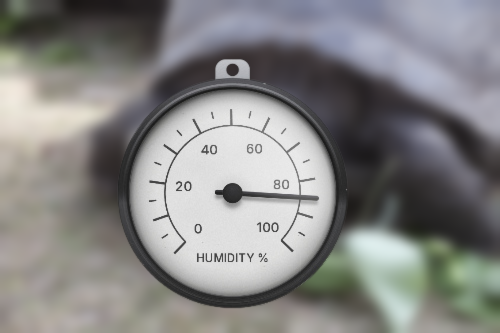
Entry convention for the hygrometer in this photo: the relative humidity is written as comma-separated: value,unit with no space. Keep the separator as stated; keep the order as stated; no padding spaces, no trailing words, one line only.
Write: 85,%
